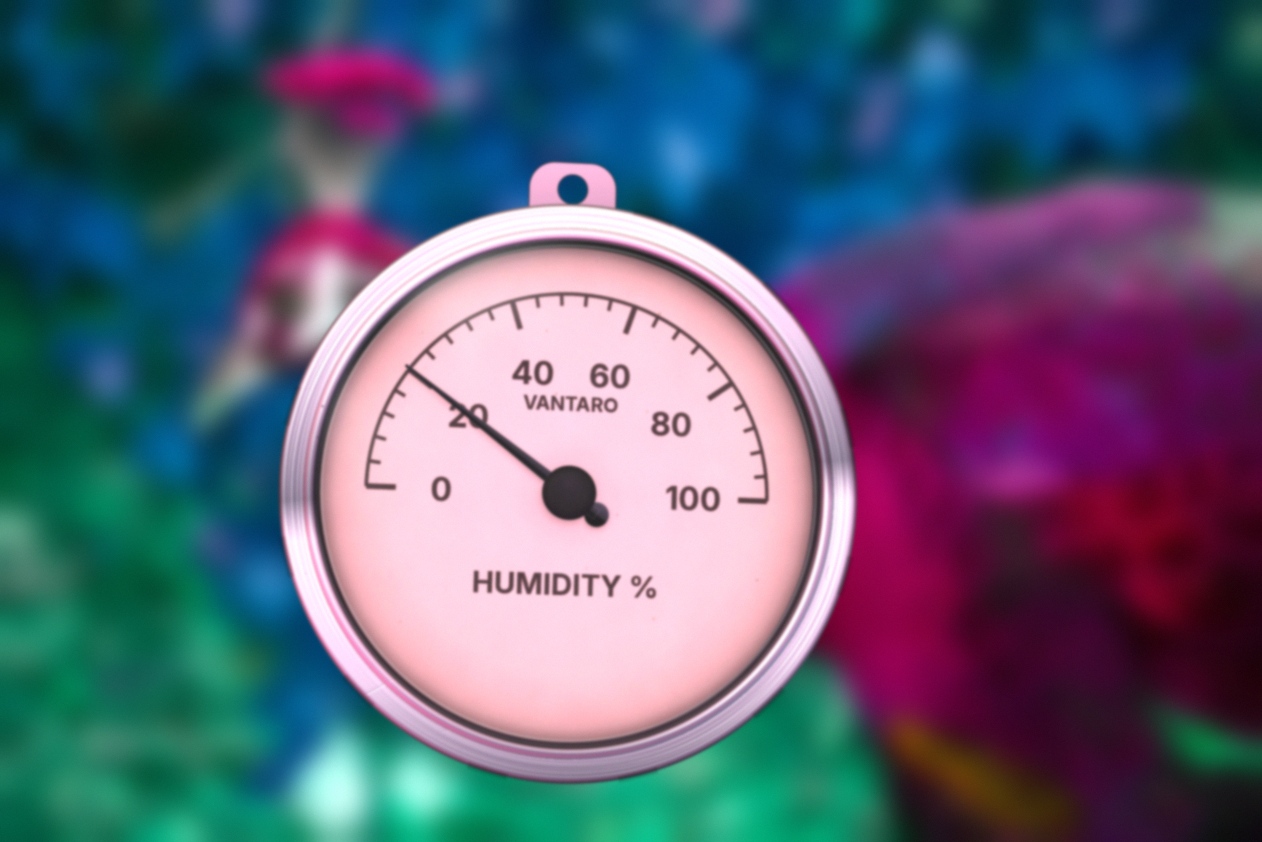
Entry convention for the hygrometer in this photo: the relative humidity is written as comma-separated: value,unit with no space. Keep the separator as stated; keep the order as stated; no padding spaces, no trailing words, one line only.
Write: 20,%
